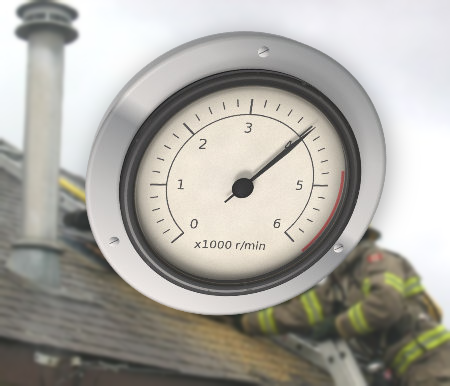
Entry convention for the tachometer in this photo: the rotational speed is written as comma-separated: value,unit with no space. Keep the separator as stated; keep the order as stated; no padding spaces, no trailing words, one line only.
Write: 4000,rpm
